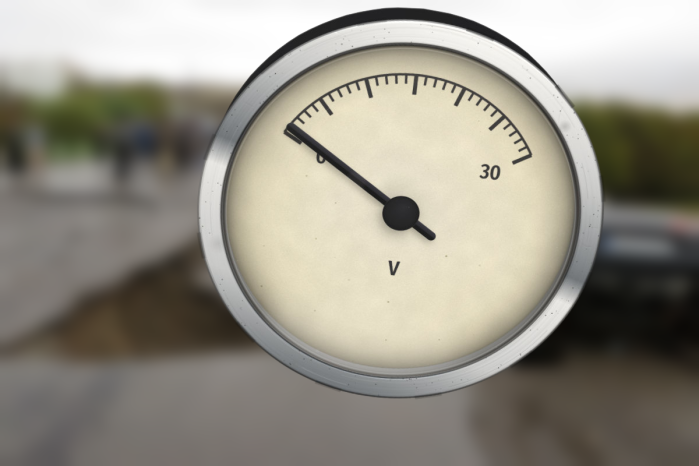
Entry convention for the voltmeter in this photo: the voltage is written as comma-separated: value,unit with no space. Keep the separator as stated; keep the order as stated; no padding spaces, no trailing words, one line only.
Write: 1,V
